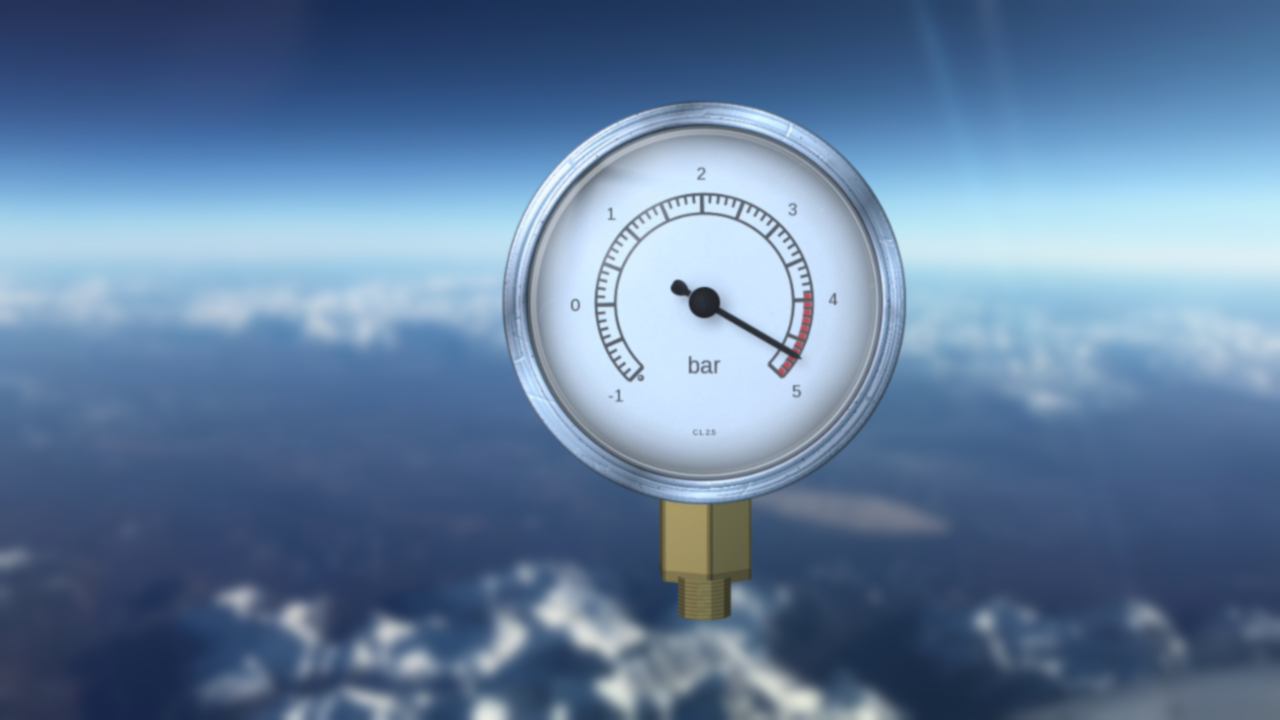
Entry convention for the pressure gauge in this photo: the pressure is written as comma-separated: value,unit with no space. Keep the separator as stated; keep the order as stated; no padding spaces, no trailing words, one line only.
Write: 4.7,bar
